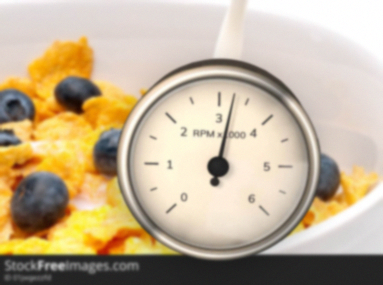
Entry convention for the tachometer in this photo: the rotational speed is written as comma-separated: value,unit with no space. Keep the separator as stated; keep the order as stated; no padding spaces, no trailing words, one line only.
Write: 3250,rpm
